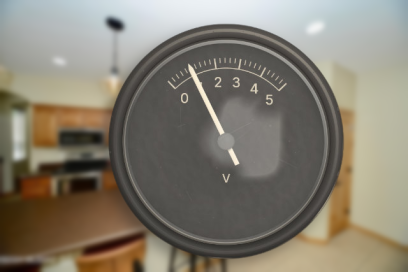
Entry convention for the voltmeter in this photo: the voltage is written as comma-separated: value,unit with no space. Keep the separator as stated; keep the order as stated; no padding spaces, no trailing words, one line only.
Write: 1,V
